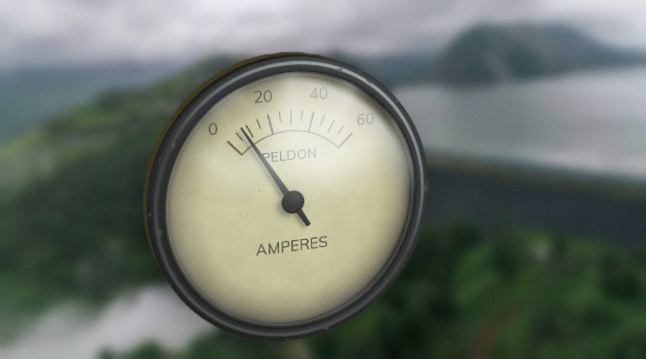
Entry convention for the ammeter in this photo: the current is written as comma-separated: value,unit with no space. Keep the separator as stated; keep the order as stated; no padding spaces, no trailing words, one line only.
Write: 7.5,A
